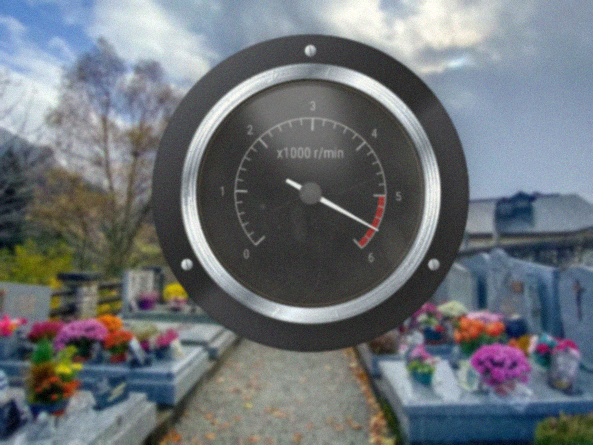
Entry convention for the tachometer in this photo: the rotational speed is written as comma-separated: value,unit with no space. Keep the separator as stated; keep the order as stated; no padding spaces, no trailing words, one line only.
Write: 5600,rpm
